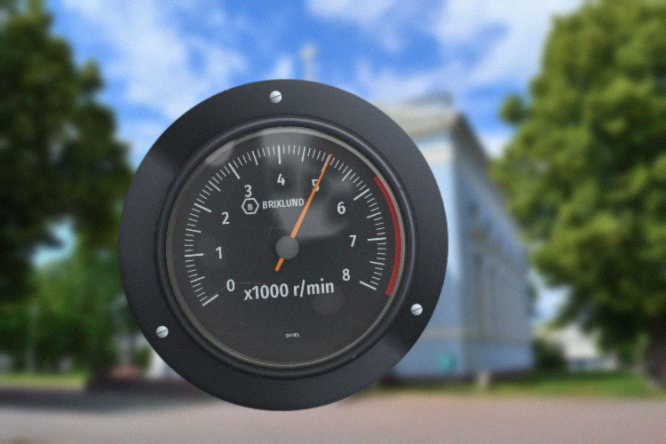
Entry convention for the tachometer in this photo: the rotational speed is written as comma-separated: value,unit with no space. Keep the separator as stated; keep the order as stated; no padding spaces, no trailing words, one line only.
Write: 5000,rpm
